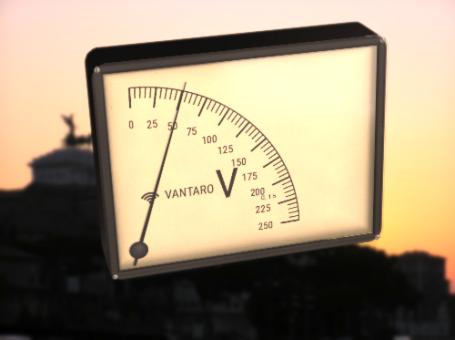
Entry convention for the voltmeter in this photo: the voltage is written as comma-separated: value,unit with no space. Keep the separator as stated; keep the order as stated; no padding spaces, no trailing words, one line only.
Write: 50,V
